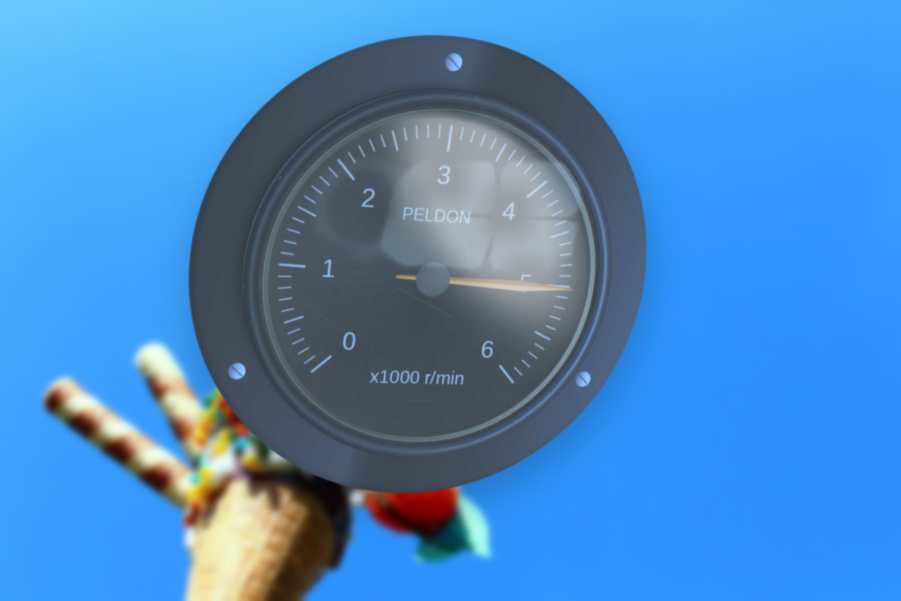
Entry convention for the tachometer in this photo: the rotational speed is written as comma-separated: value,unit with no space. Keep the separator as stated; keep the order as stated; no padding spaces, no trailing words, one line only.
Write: 5000,rpm
